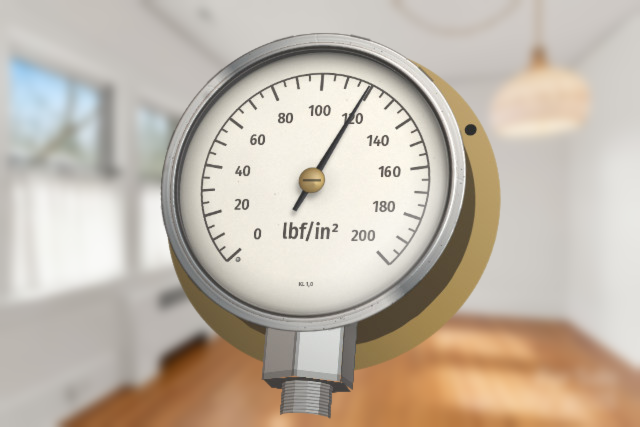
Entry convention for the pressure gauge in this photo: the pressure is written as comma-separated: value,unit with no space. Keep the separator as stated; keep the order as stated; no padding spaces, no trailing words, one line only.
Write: 120,psi
